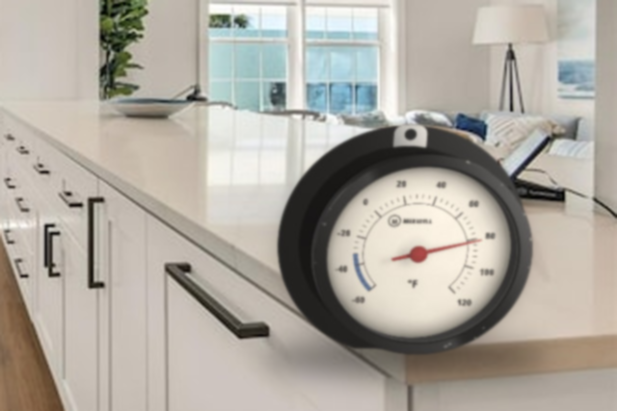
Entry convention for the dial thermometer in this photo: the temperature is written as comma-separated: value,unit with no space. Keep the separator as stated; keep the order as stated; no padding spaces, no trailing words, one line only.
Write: 80,°F
